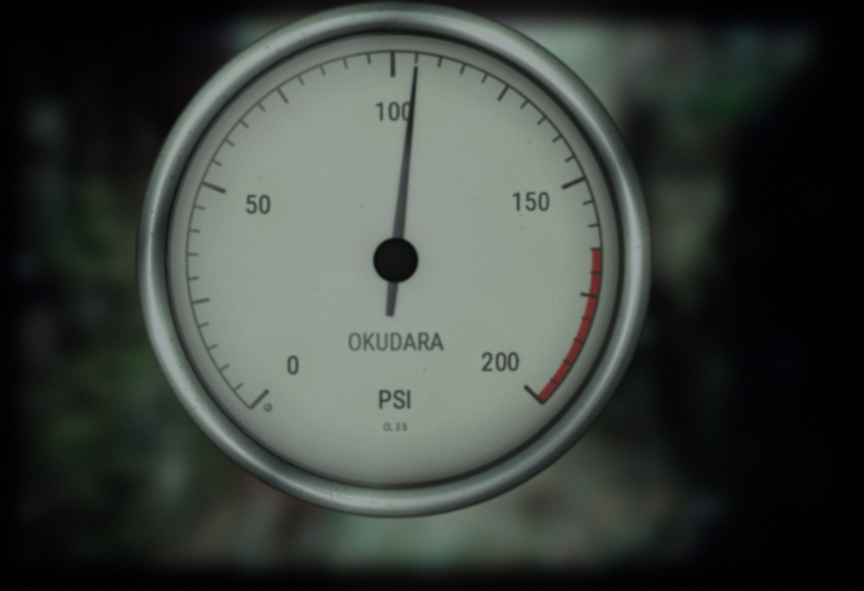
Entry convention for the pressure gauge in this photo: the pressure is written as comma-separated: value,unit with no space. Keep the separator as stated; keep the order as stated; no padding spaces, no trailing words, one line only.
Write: 105,psi
